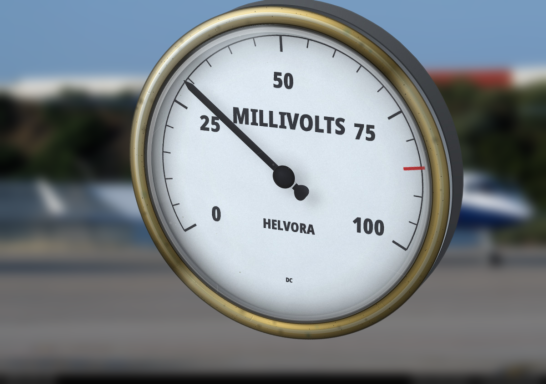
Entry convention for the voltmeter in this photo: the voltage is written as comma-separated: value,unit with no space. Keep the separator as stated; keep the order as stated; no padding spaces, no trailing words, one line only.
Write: 30,mV
